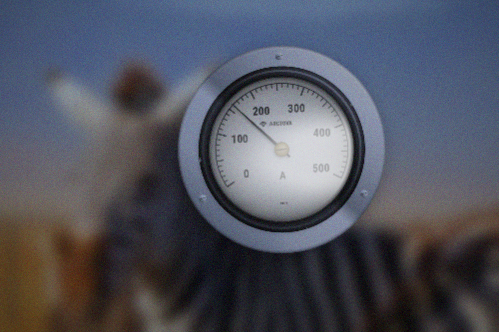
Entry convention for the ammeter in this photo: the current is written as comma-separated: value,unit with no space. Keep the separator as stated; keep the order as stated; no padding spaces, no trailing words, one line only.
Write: 160,A
